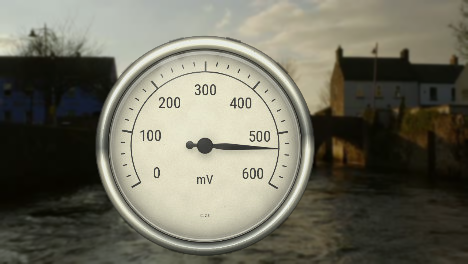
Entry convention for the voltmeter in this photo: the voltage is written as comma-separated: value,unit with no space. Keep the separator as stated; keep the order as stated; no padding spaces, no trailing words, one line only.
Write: 530,mV
